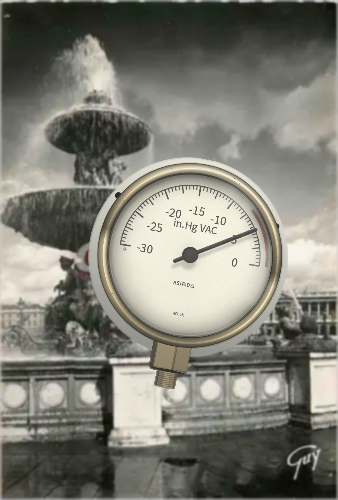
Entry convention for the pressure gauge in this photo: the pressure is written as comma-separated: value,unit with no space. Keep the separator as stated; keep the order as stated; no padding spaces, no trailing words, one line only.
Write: -5,inHg
